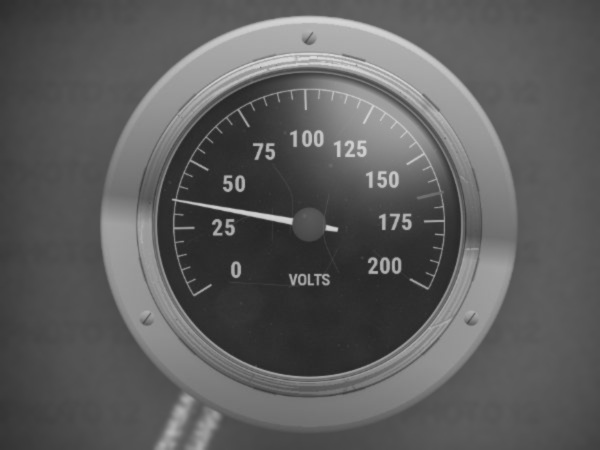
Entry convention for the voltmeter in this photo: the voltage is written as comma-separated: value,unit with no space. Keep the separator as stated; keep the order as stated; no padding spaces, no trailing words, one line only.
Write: 35,V
